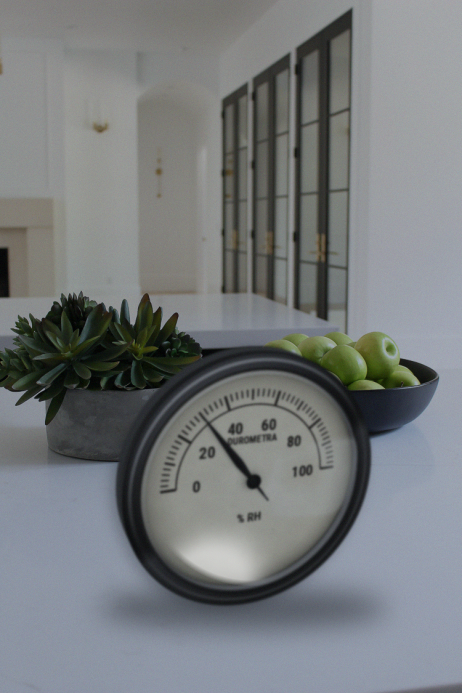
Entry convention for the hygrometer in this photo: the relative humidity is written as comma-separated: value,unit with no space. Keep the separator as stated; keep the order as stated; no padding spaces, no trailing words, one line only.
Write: 30,%
